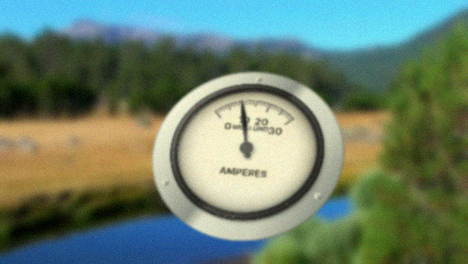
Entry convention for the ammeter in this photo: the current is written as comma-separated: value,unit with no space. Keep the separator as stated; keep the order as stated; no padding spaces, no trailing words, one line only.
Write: 10,A
